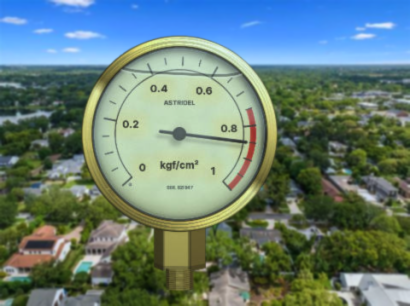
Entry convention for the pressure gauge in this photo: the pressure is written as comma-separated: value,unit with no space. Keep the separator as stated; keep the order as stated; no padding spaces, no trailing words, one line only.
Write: 0.85,kg/cm²
